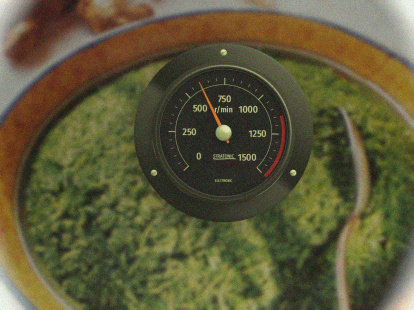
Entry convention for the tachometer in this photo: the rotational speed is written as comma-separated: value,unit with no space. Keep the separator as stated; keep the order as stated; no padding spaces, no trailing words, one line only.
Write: 600,rpm
